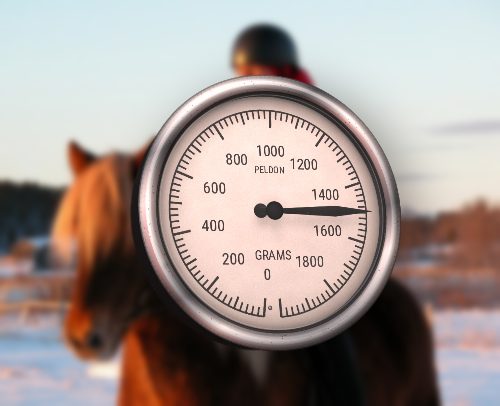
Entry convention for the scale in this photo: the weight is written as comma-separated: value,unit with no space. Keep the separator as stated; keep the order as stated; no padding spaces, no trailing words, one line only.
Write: 1500,g
